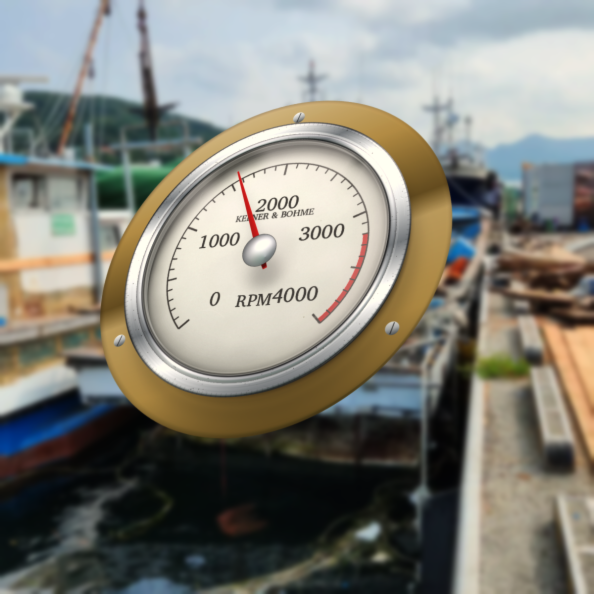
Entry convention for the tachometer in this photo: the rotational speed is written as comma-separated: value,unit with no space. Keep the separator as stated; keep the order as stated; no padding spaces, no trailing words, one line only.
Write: 1600,rpm
